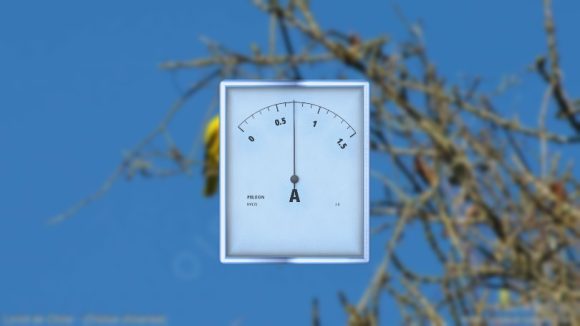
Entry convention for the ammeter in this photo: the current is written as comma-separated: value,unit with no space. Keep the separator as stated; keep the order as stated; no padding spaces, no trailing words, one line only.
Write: 0.7,A
